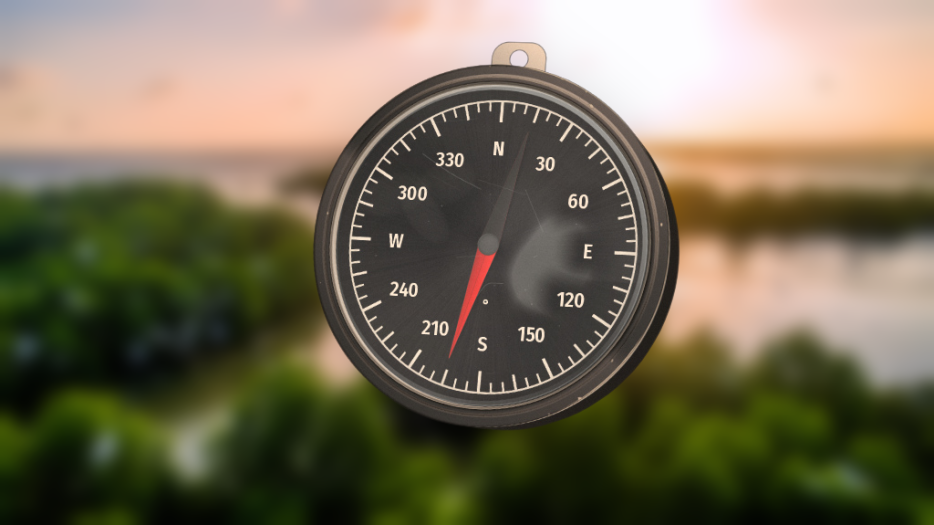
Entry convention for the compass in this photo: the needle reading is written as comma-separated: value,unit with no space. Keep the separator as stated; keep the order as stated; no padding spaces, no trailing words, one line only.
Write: 195,°
